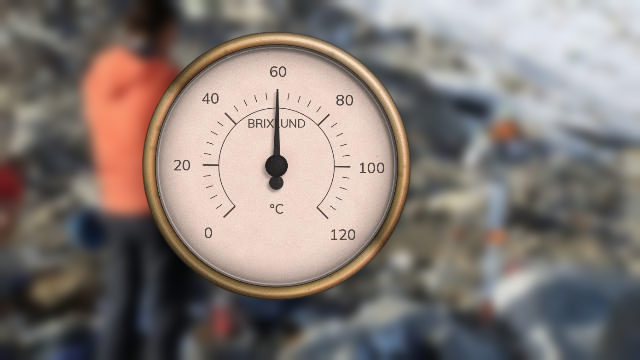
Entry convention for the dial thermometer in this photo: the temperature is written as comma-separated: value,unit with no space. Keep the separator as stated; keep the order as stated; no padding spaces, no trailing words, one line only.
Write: 60,°C
